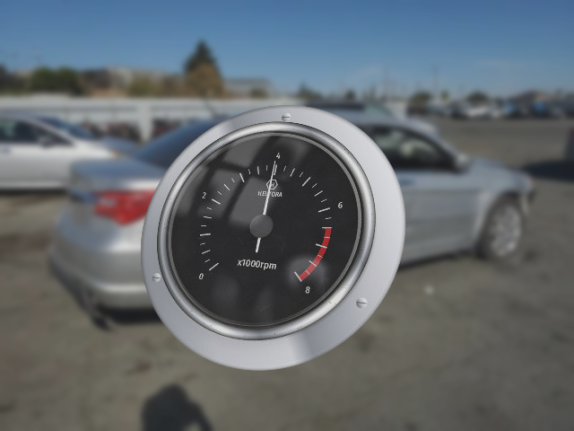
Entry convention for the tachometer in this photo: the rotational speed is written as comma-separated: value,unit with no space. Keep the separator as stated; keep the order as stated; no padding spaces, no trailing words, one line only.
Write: 4000,rpm
